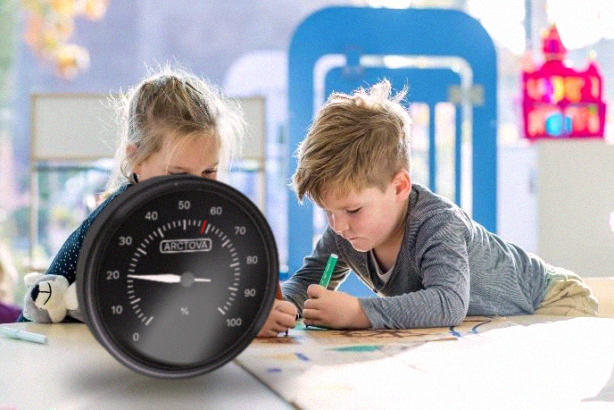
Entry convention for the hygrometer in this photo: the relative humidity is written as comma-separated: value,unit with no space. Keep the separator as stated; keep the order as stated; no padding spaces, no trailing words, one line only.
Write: 20,%
